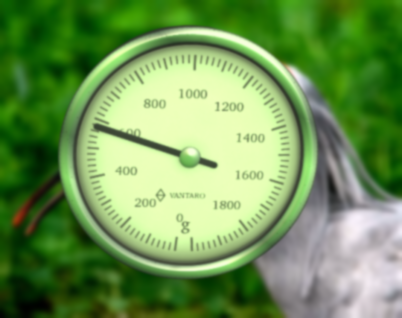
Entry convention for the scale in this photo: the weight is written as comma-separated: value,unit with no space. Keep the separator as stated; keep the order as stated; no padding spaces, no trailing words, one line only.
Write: 580,g
